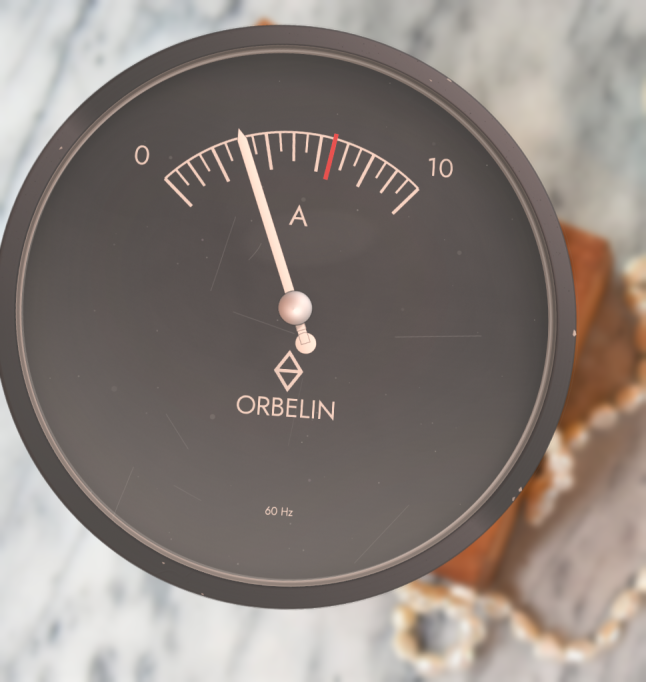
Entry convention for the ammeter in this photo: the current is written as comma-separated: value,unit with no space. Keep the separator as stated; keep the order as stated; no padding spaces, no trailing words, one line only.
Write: 3,A
